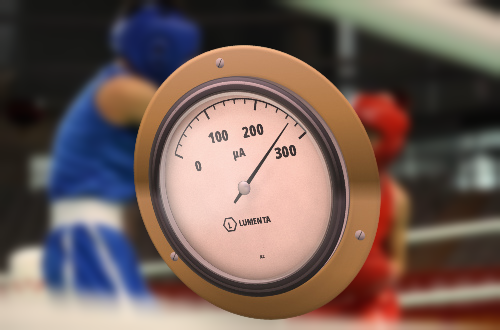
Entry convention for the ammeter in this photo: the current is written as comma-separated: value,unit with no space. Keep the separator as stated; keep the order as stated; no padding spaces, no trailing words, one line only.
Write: 270,µA
